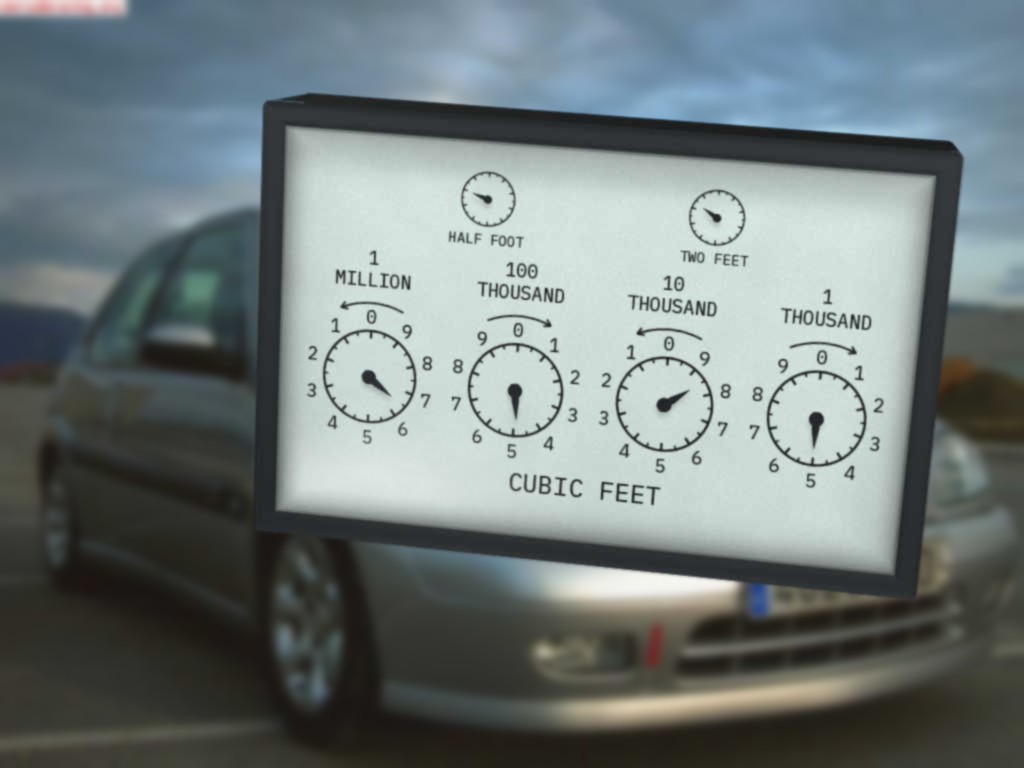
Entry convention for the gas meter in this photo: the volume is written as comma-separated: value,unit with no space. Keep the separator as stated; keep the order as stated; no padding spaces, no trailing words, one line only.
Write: 648500,ft³
